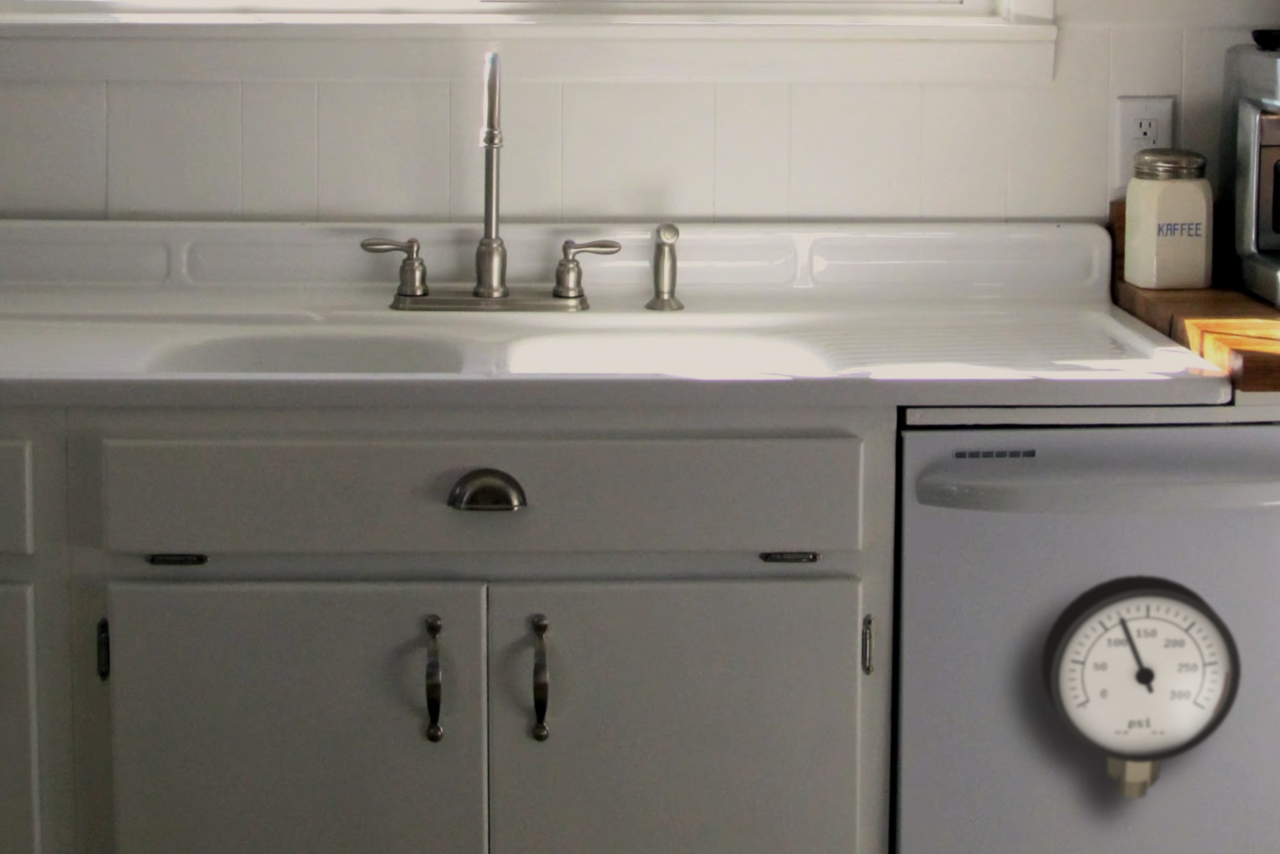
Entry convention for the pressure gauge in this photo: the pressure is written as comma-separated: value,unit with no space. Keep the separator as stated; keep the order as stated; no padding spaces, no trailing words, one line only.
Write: 120,psi
